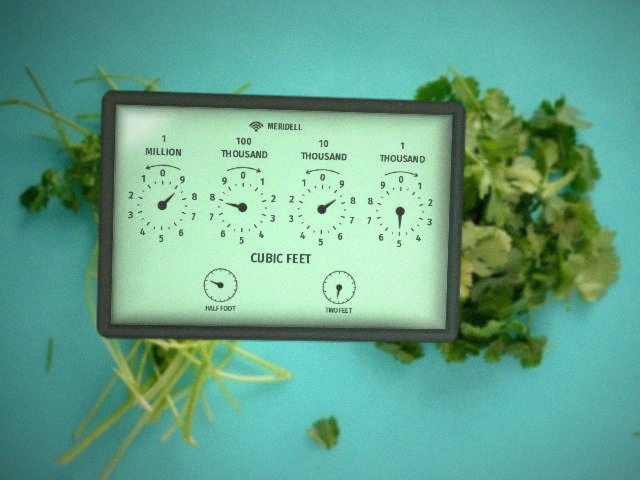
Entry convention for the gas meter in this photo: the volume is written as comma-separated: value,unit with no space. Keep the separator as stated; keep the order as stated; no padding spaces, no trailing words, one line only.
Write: 878500,ft³
